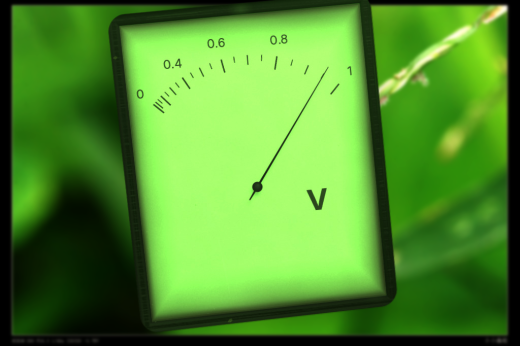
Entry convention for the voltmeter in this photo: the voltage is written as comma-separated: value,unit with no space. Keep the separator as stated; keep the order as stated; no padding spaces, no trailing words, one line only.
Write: 0.95,V
